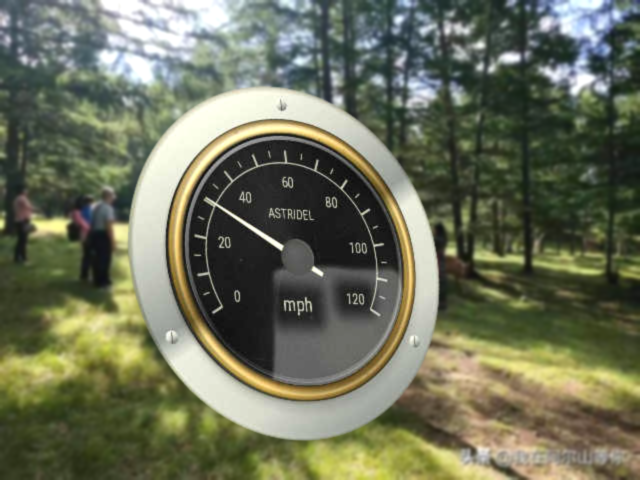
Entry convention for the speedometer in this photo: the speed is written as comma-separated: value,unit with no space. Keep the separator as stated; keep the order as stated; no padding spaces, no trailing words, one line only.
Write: 30,mph
